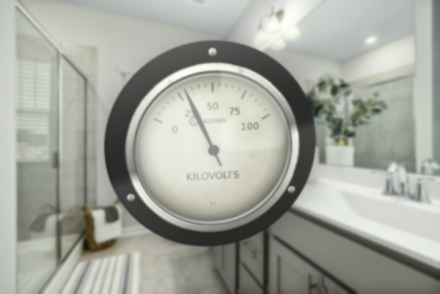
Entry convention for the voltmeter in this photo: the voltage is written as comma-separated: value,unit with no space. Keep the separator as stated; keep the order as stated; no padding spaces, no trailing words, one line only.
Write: 30,kV
